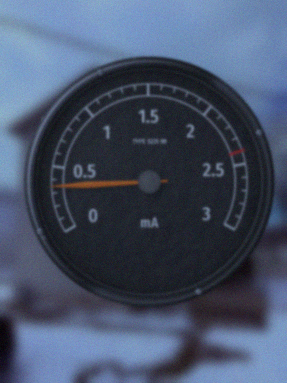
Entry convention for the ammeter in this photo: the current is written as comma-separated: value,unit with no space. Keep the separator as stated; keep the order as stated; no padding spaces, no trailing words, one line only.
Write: 0.35,mA
